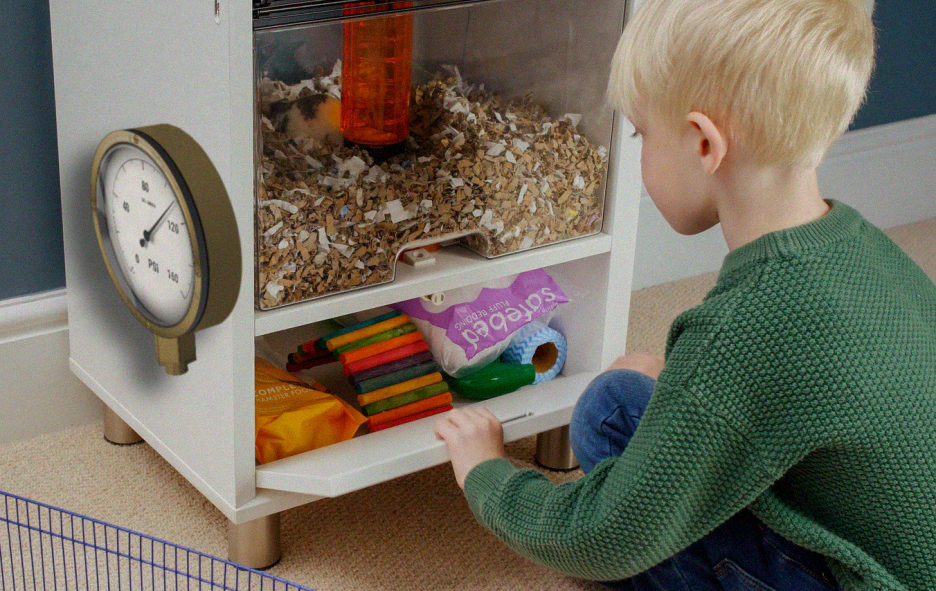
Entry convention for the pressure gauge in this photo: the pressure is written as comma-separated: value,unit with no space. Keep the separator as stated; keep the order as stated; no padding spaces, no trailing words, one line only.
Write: 110,psi
